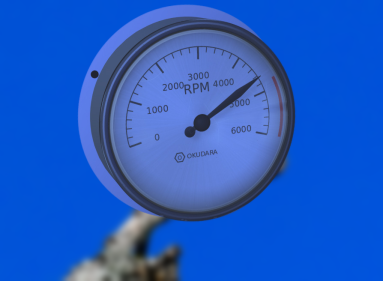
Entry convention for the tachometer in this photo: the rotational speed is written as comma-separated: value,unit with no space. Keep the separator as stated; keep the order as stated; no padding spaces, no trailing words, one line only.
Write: 4600,rpm
